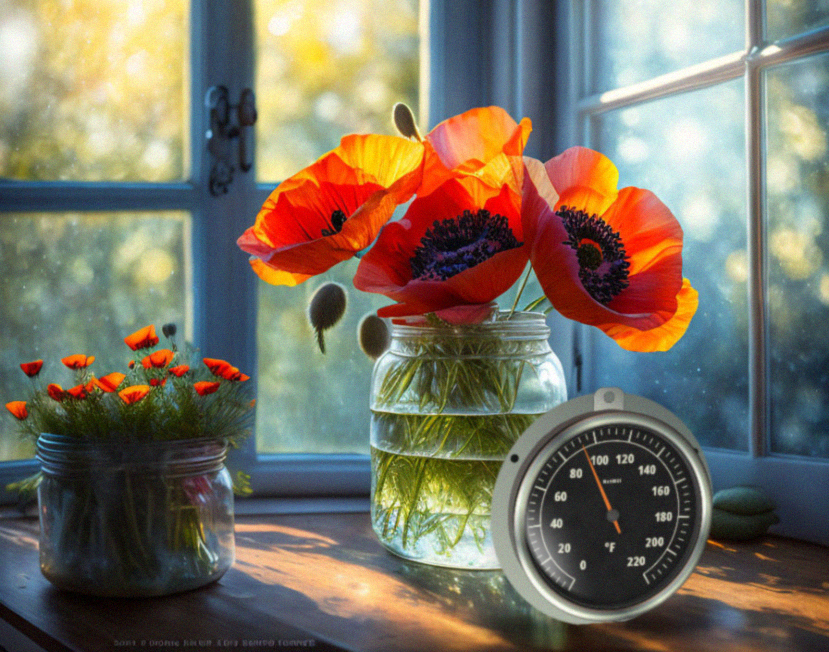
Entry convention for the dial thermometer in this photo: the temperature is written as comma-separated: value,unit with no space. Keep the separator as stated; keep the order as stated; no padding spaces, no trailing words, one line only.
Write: 92,°F
